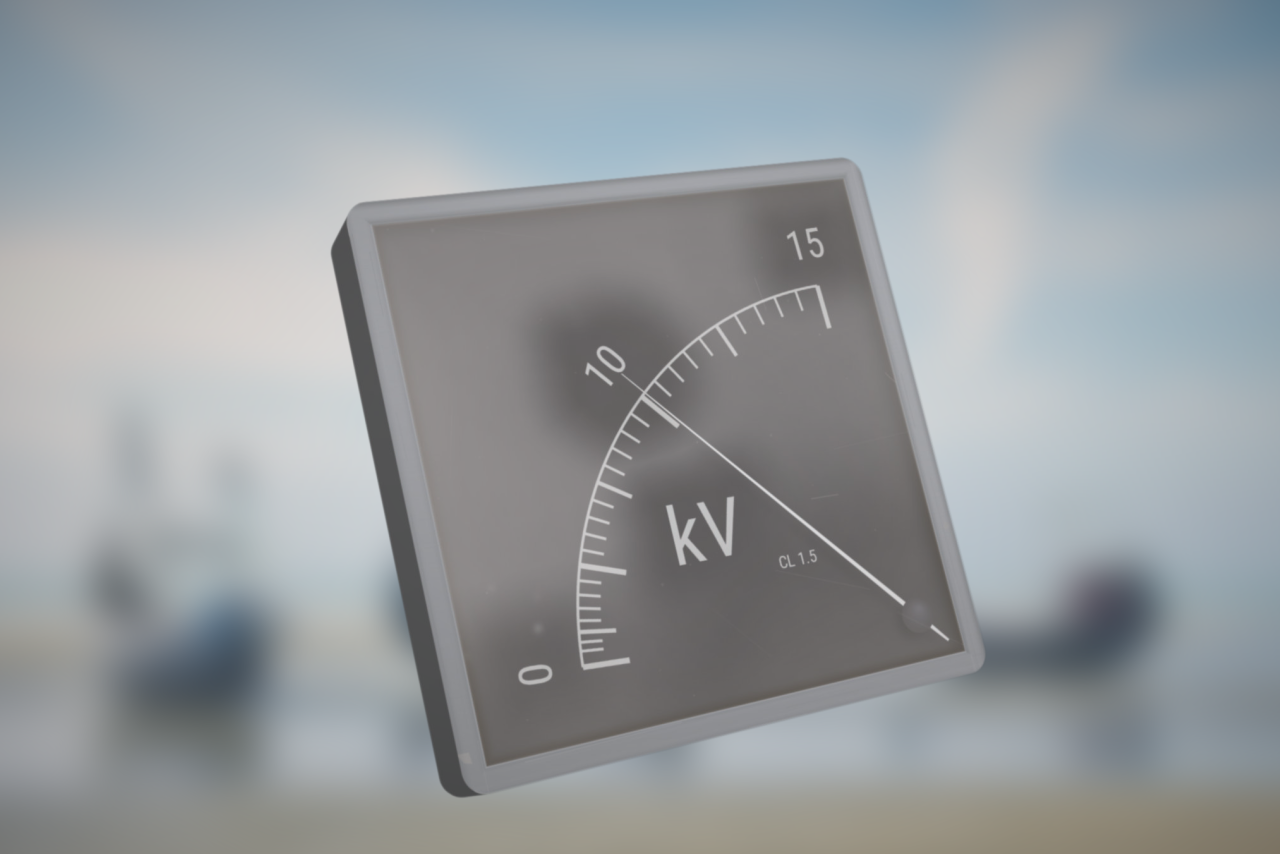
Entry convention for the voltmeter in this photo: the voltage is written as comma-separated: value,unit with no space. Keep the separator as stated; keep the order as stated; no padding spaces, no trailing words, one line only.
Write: 10,kV
